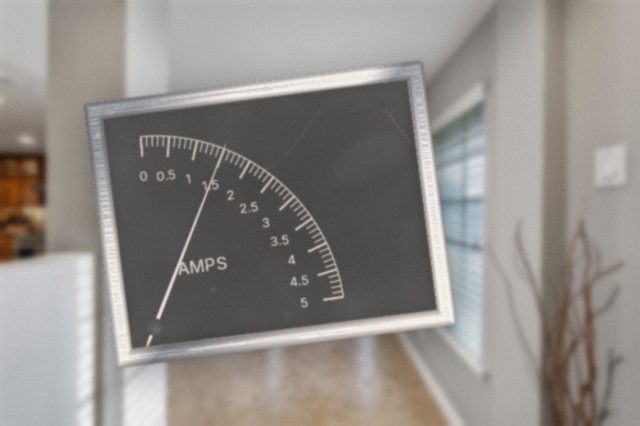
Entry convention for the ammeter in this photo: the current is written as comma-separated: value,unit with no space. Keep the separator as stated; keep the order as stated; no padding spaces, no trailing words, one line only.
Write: 1.5,A
